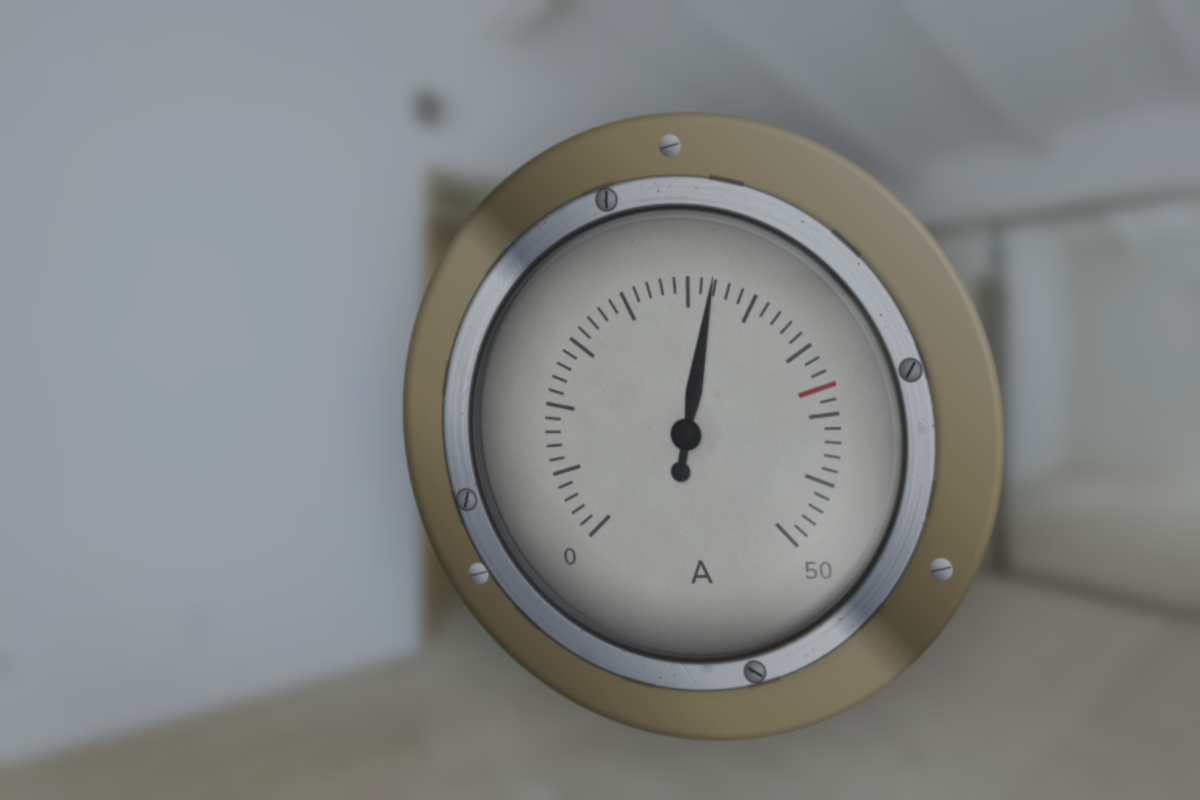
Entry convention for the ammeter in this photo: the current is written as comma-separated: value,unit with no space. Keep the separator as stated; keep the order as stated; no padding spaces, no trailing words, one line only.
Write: 27,A
